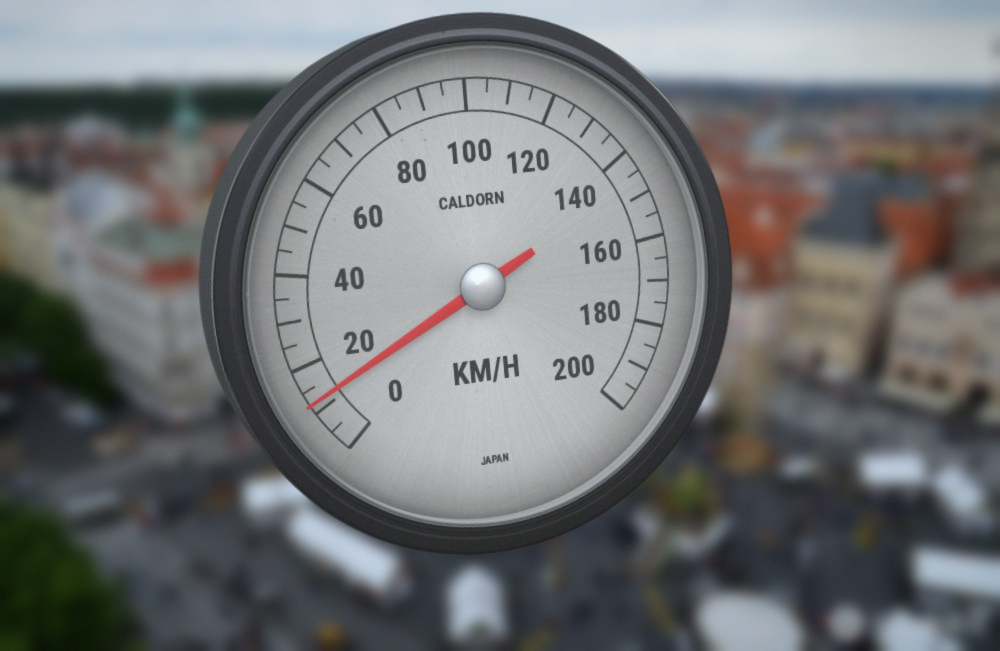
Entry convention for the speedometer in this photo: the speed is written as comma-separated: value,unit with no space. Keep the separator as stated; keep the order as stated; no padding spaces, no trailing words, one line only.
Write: 12.5,km/h
